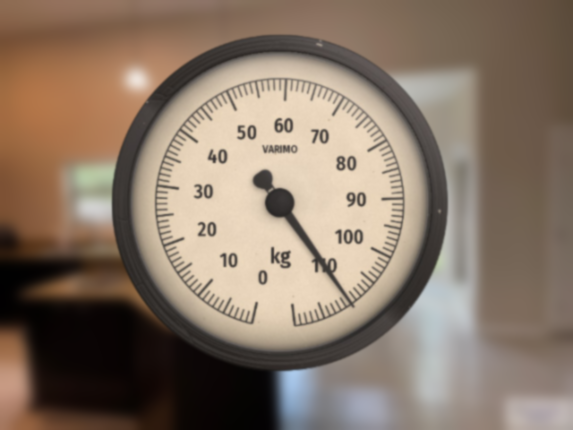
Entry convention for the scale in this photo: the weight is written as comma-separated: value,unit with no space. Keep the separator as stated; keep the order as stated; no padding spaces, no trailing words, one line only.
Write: 110,kg
